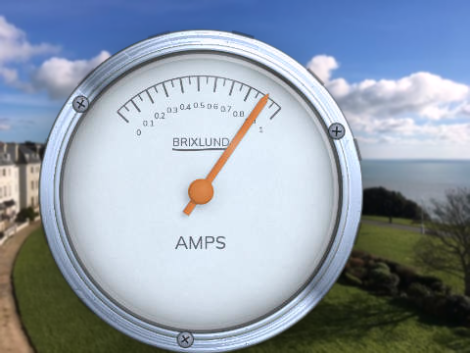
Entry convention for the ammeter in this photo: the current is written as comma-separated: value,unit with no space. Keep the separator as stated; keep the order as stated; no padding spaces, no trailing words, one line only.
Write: 0.9,A
